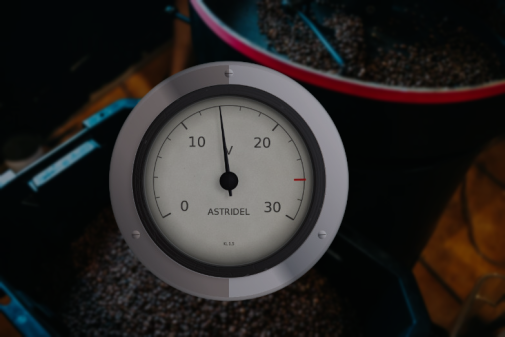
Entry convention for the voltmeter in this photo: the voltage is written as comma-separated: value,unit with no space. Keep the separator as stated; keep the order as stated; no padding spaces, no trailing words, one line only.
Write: 14,V
